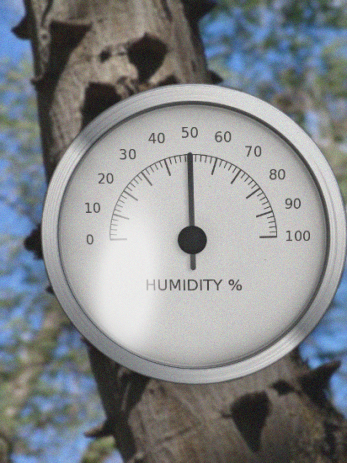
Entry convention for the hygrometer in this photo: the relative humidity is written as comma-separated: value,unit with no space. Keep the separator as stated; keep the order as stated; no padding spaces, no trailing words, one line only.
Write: 50,%
